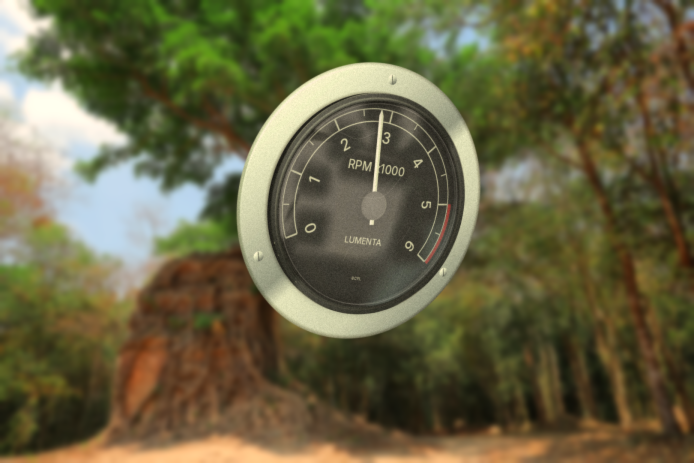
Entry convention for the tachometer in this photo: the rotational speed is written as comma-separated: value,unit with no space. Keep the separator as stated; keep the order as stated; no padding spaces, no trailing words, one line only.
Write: 2750,rpm
